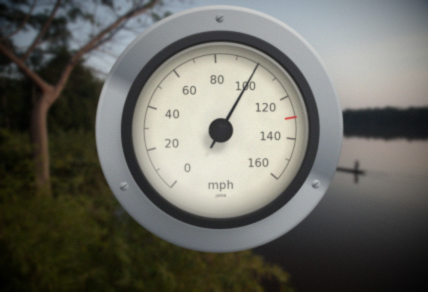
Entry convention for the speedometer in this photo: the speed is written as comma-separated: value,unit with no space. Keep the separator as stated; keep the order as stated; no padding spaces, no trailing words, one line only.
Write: 100,mph
